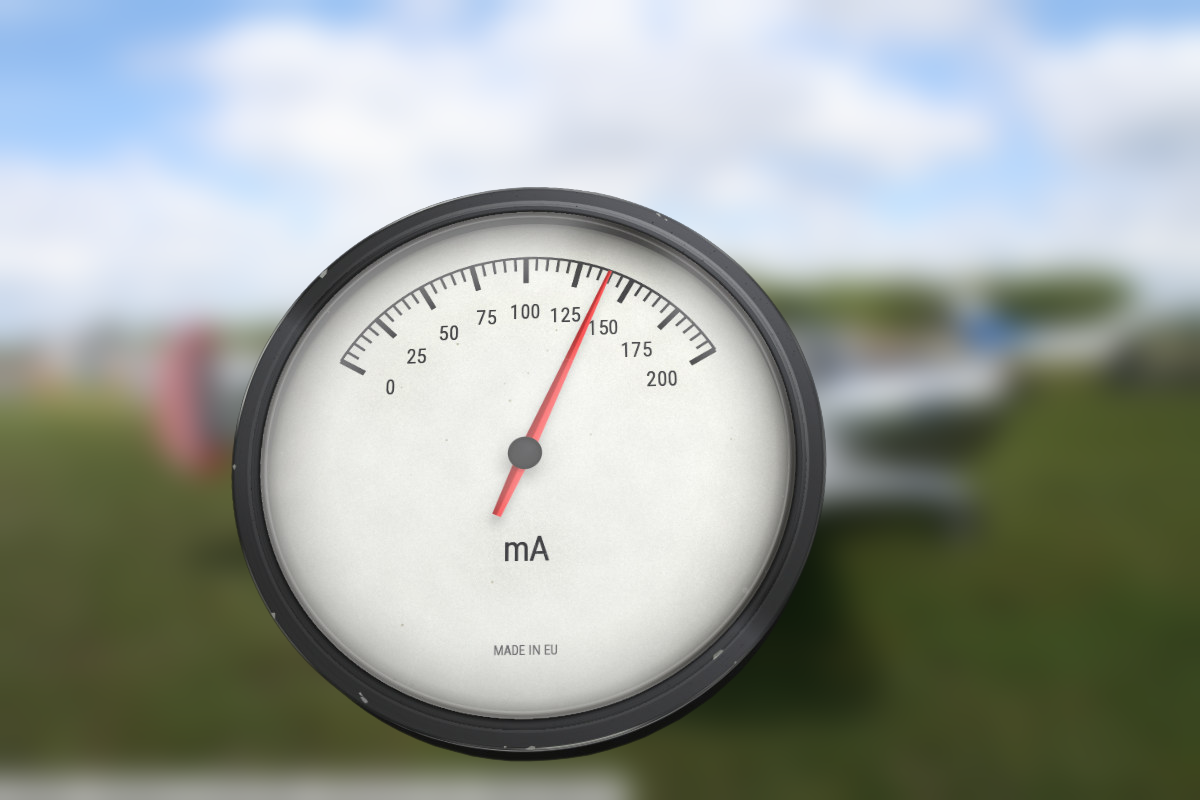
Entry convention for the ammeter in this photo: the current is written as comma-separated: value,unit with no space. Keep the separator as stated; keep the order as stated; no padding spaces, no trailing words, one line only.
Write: 140,mA
